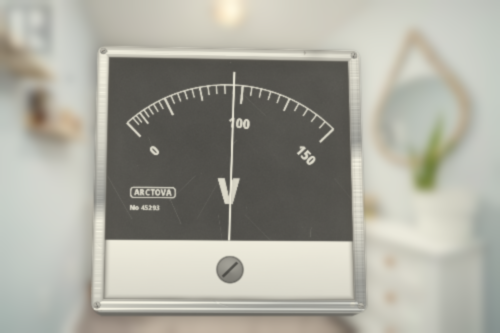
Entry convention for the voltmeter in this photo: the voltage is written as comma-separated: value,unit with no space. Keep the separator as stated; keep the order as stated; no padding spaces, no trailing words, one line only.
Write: 95,V
